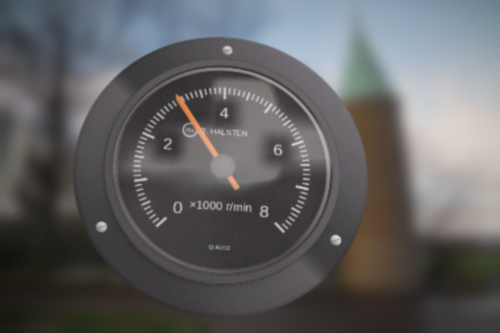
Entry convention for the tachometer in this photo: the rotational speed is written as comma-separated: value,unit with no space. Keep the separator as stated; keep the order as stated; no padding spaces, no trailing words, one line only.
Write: 3000,rpm
